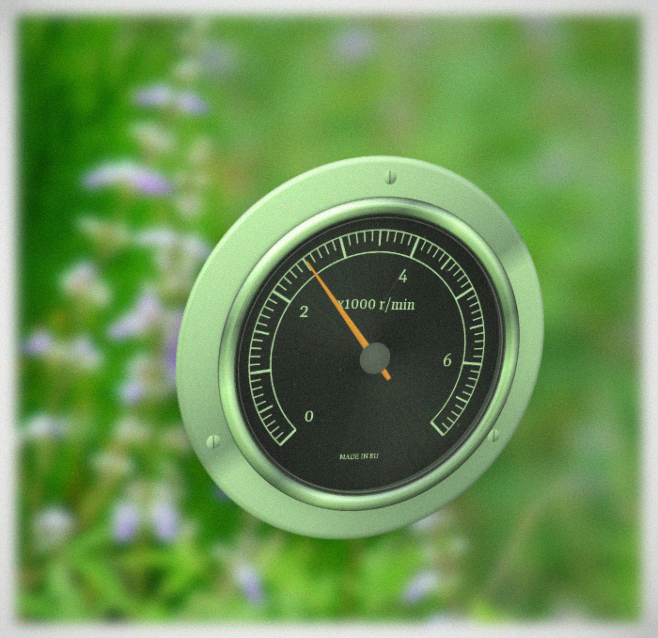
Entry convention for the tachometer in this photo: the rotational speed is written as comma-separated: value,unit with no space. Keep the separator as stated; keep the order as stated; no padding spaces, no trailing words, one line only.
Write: 2500,rpm
